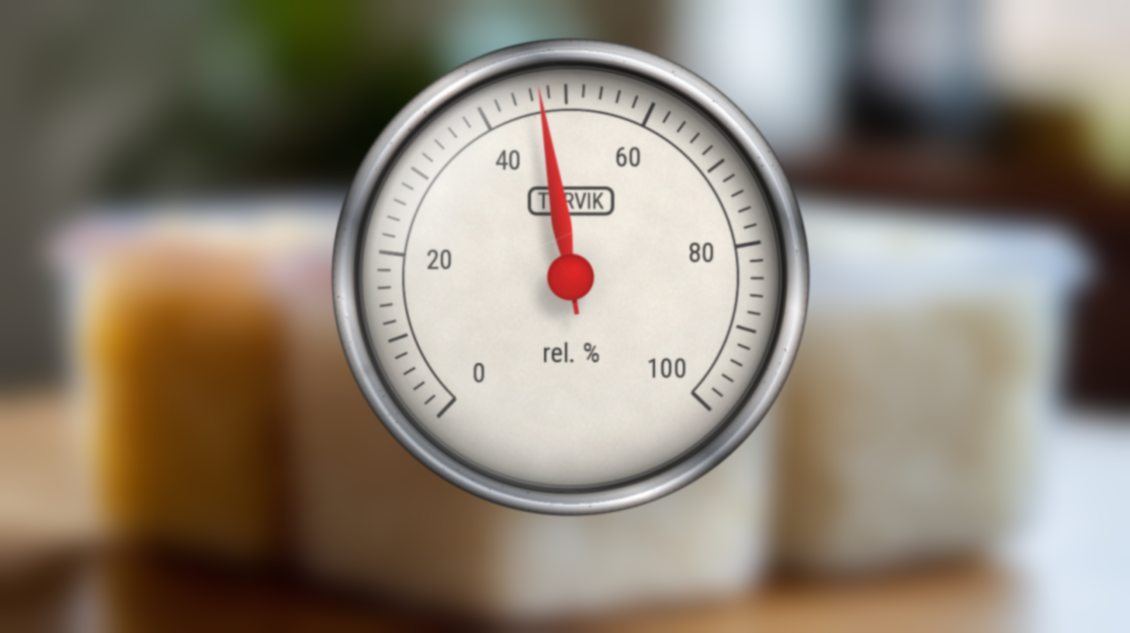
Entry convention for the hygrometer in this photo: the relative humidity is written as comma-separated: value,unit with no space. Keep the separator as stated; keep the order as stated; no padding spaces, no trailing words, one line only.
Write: 47,%
